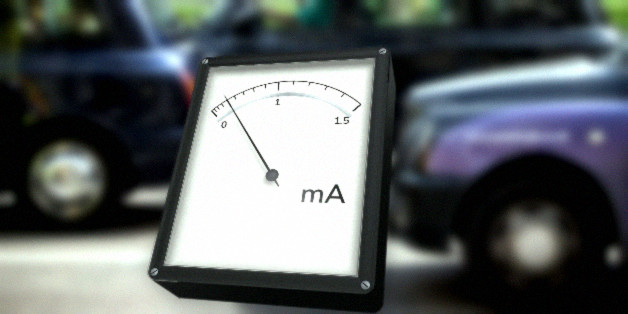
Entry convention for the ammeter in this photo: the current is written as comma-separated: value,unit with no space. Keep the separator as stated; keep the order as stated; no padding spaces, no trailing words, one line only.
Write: 0.5,mA
